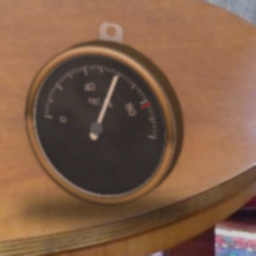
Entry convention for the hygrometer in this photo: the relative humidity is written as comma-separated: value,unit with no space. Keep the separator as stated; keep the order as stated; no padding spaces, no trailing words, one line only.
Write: 60,%
